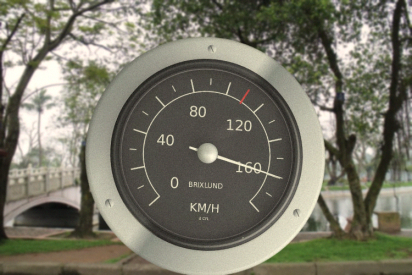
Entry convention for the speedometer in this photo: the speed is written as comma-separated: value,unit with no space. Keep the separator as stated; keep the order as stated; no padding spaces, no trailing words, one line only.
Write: 160,km/h
